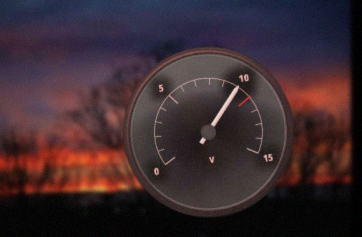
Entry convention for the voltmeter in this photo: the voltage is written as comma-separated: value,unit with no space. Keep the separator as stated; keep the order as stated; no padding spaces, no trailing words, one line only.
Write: 10,V
